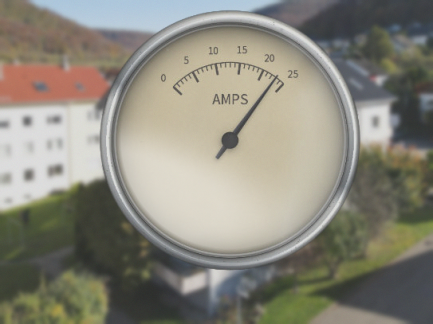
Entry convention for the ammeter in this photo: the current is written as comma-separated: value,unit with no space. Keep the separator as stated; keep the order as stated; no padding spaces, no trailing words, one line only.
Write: 23,A
